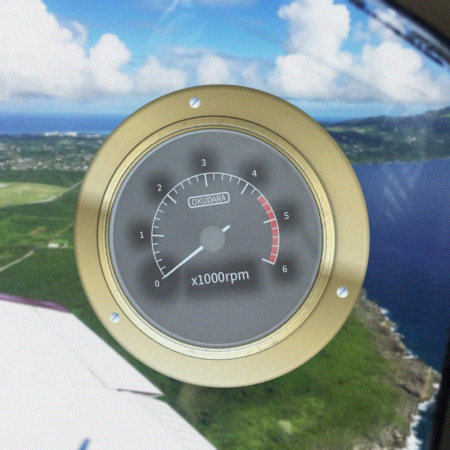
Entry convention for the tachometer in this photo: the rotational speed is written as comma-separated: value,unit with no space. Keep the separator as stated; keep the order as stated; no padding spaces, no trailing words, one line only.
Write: 0,rpm
